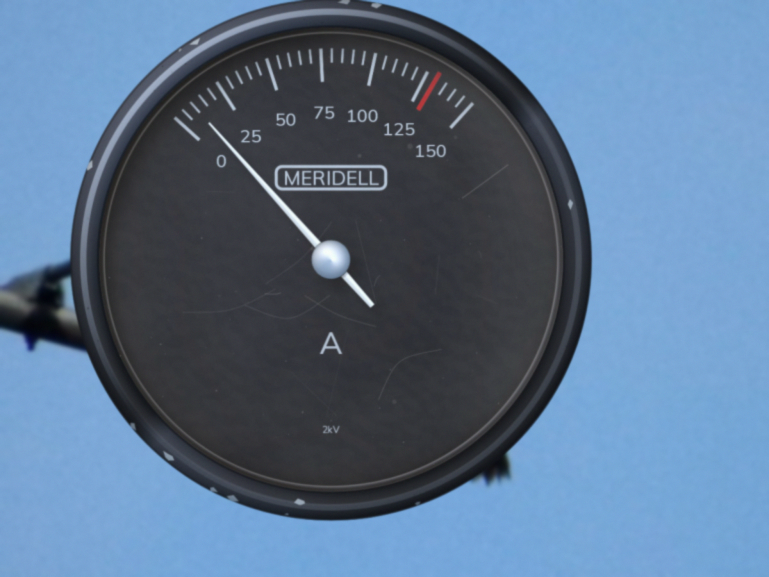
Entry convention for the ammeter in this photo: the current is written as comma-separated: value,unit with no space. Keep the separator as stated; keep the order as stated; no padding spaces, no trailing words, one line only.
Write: 10,A
